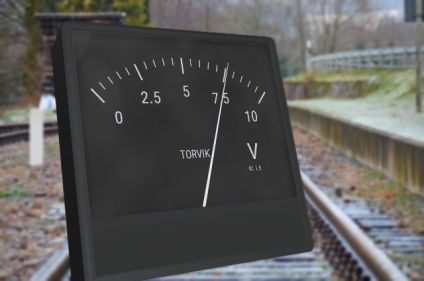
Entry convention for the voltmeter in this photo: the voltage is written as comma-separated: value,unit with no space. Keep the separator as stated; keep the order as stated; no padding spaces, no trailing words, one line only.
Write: 7.5,V
